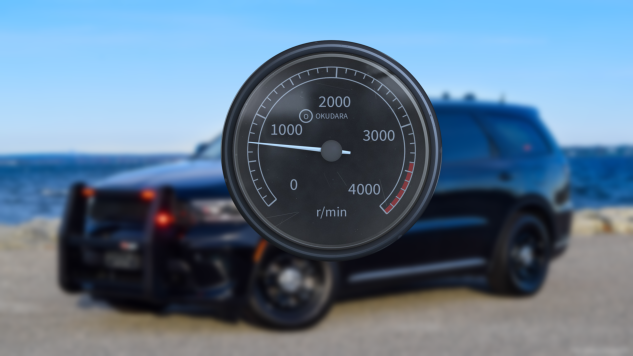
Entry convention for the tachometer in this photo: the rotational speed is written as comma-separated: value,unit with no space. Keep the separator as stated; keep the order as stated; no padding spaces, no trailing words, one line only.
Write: 700,rpm
